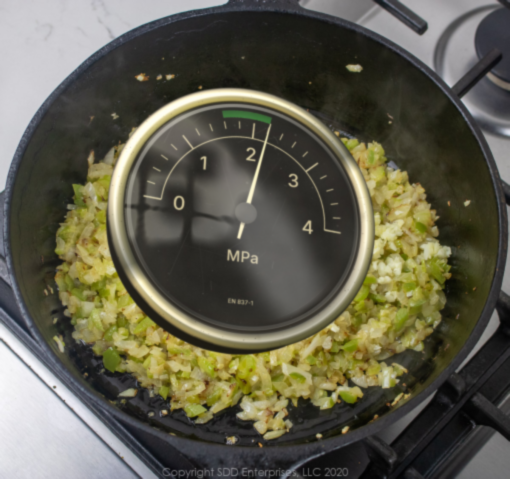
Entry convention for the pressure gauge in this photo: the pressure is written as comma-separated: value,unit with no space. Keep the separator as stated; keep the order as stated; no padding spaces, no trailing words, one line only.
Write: 2.2,MPa
